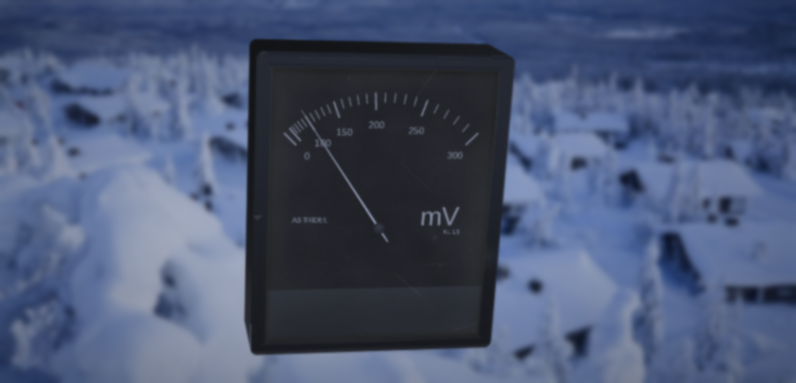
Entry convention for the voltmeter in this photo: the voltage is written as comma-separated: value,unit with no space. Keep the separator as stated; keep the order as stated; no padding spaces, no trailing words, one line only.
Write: 100,mV
